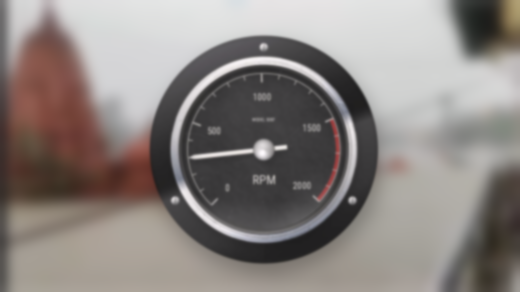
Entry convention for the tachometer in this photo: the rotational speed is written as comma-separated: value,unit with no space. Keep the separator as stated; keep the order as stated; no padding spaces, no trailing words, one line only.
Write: 300,rpm
